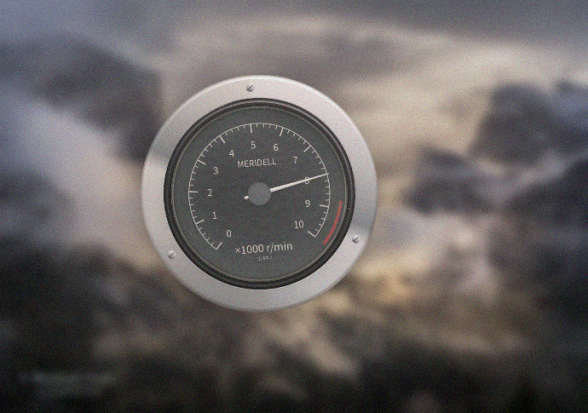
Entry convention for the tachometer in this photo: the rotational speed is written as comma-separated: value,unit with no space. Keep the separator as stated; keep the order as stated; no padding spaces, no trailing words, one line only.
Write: 8000,rpm
